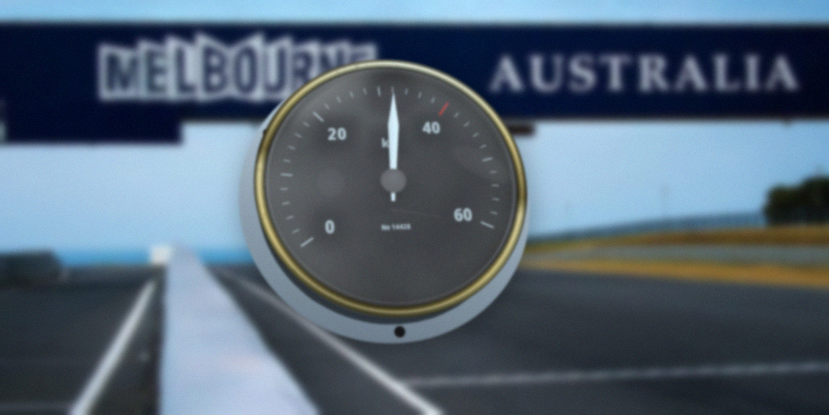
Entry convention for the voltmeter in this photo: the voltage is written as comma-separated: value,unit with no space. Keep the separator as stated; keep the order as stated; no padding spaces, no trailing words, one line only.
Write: 32,kV
